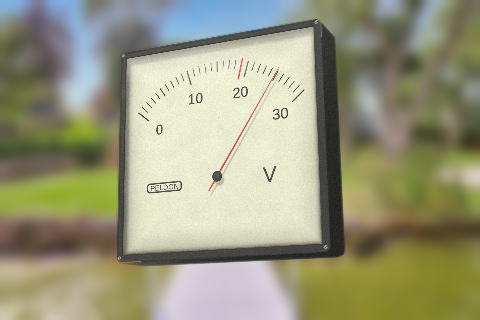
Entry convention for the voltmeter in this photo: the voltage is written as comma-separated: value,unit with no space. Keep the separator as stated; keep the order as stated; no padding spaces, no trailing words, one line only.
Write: 25,V
